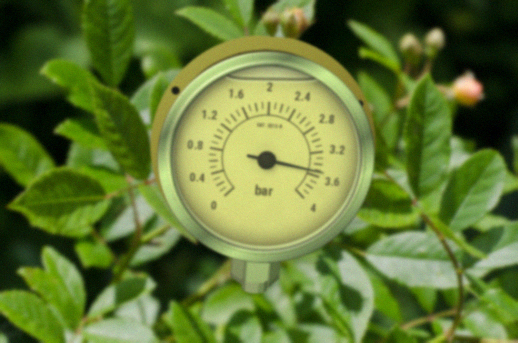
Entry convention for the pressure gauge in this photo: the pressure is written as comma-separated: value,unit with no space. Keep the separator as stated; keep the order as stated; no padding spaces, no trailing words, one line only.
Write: 3.5,bar
